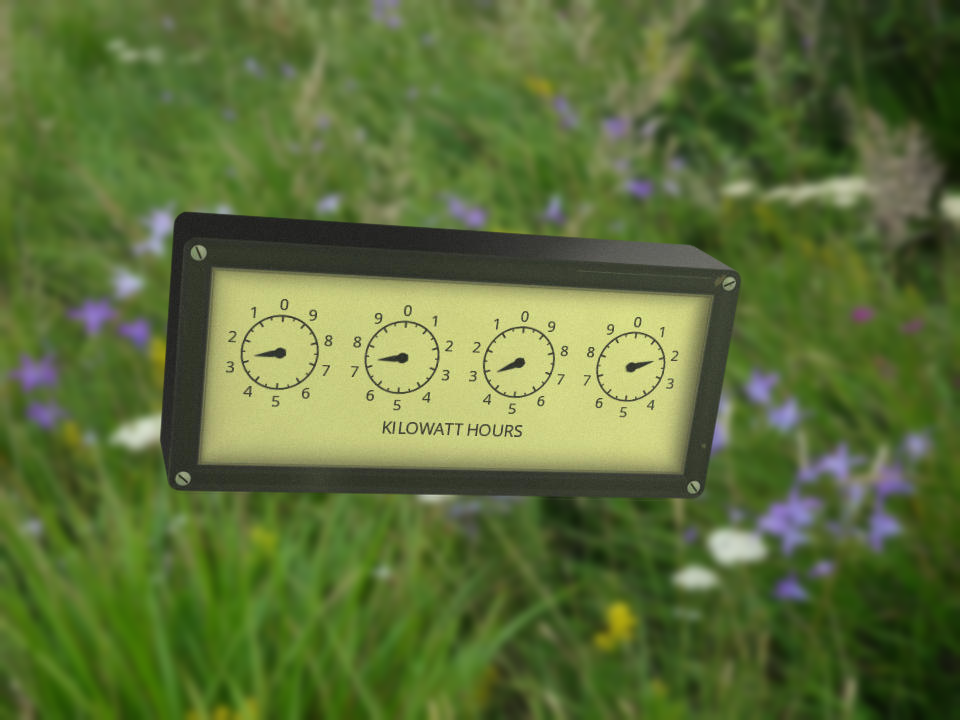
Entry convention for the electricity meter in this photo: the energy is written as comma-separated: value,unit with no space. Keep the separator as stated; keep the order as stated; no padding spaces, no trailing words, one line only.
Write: 2732,kWh
